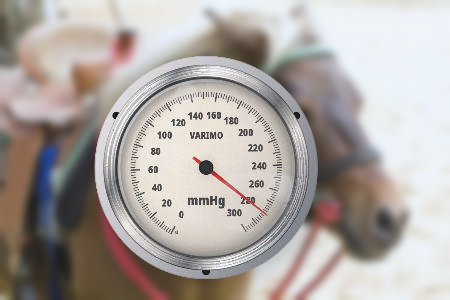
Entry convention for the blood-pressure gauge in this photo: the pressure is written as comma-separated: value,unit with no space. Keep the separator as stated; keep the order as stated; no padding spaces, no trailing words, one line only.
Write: 280,mmHg
